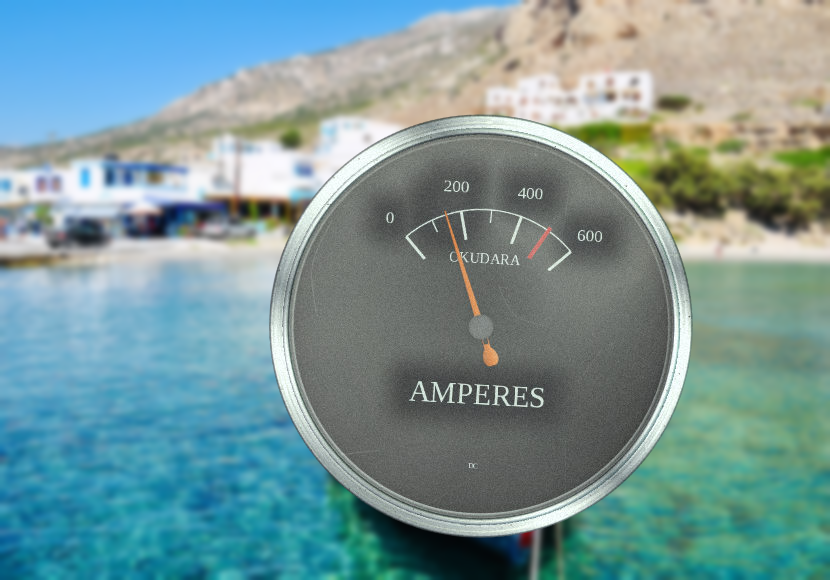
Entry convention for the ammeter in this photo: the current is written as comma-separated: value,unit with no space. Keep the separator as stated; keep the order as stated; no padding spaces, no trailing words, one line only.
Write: 150,A
